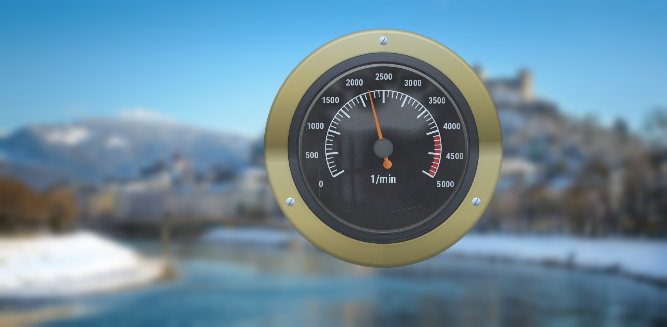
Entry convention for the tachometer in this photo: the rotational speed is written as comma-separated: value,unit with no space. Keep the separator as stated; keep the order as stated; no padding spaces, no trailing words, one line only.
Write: 2200,rpm
